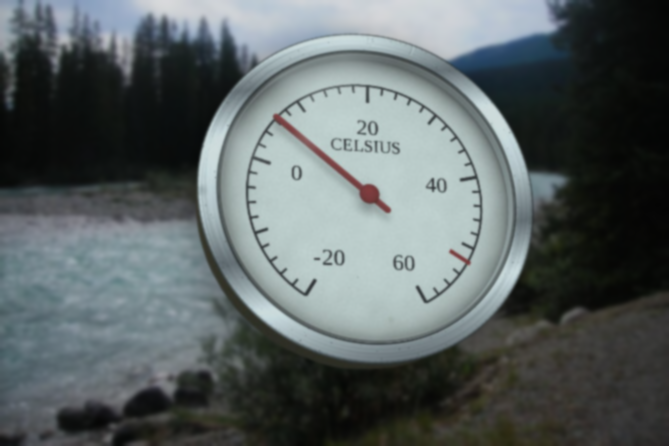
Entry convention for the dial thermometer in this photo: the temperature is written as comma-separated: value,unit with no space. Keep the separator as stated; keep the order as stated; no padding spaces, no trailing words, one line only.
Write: 6,°C
